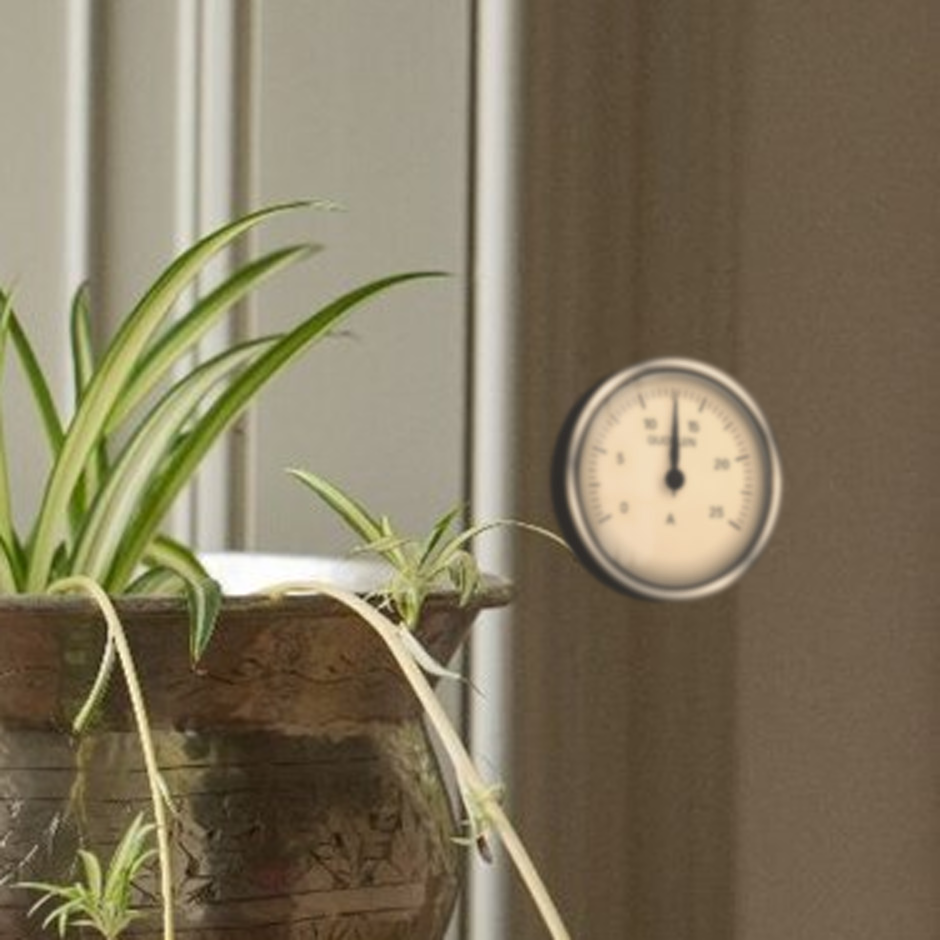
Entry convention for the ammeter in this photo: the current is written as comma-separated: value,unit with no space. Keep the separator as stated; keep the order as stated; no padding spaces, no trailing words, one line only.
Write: 12.5,A
